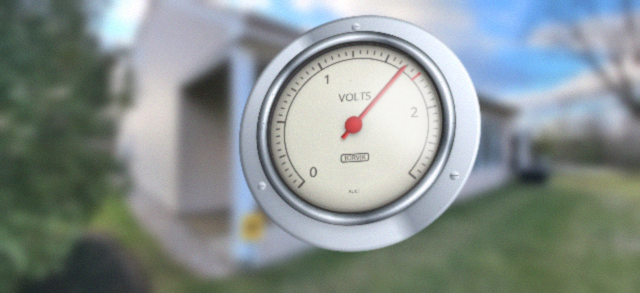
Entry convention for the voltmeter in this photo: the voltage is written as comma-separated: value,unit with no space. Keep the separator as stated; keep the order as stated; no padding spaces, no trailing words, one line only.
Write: 1.65,V
